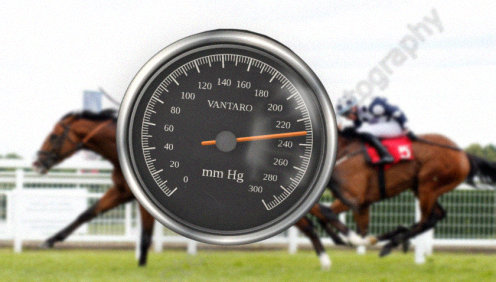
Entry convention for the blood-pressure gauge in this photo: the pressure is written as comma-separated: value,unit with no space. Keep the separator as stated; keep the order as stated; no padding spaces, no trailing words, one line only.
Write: 230,mmHg
